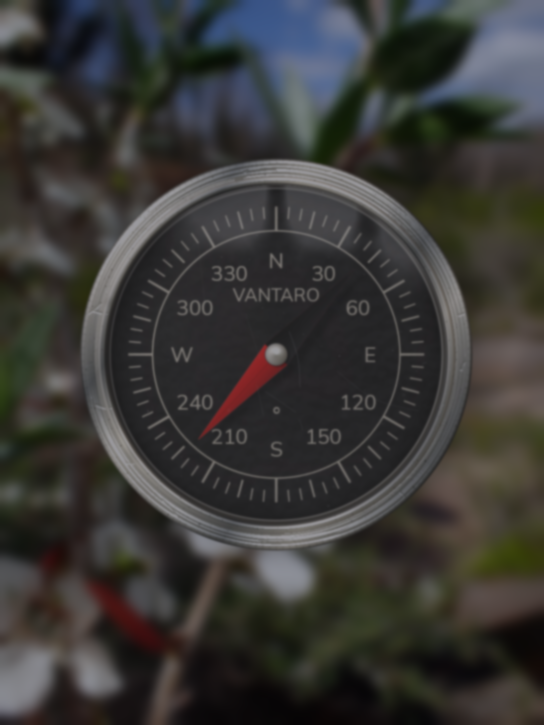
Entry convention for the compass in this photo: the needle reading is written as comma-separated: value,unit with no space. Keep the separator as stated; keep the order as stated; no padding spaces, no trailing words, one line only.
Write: 222.5,°
